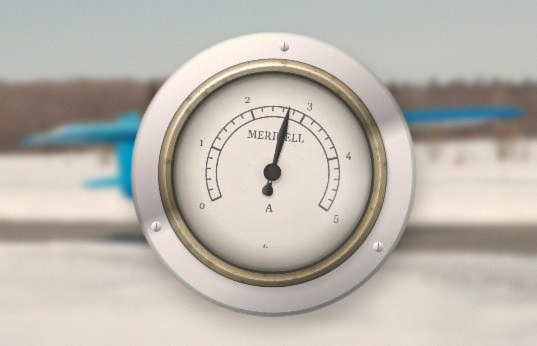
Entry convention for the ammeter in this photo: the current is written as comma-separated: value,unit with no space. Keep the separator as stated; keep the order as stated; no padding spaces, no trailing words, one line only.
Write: 2.7,A
